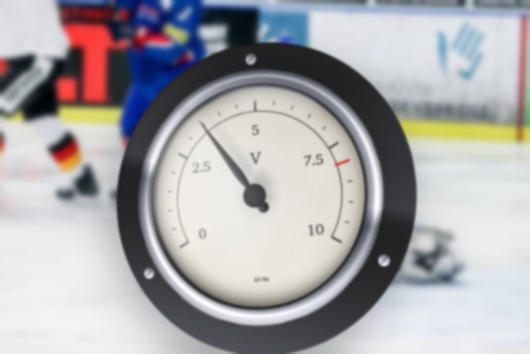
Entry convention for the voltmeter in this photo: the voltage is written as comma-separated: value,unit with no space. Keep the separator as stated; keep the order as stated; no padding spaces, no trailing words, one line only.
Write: 3.5,V
